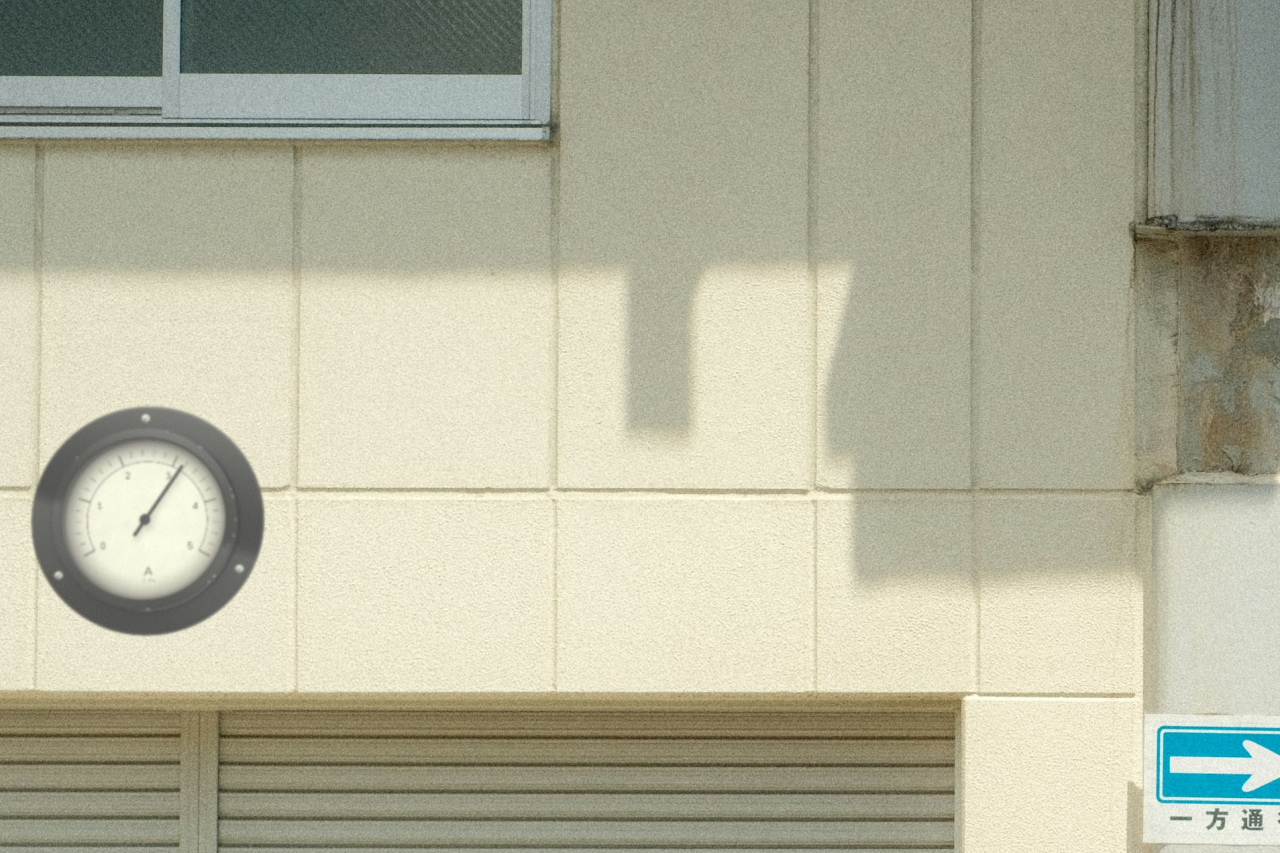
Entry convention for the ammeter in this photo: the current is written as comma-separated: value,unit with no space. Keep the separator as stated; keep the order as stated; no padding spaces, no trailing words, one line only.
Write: 3.2,A
